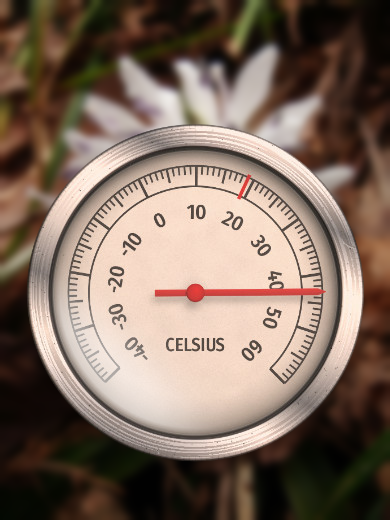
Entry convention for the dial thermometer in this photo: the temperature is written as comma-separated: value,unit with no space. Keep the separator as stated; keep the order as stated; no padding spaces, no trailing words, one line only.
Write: 43,°C
